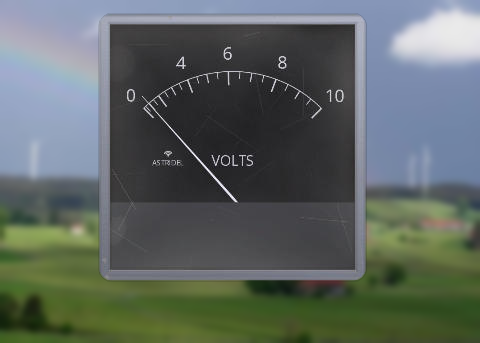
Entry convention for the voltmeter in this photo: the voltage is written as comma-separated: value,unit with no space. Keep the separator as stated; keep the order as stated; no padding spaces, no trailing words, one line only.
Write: 1,V
